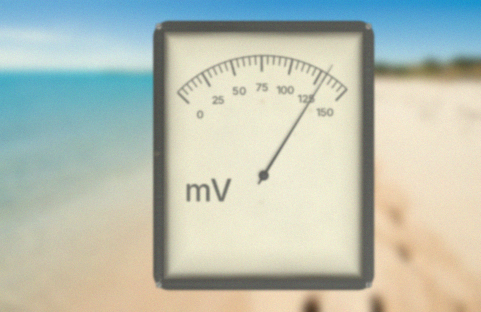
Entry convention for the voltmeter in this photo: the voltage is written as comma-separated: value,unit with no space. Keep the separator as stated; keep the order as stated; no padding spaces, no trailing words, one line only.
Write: 130,mV
